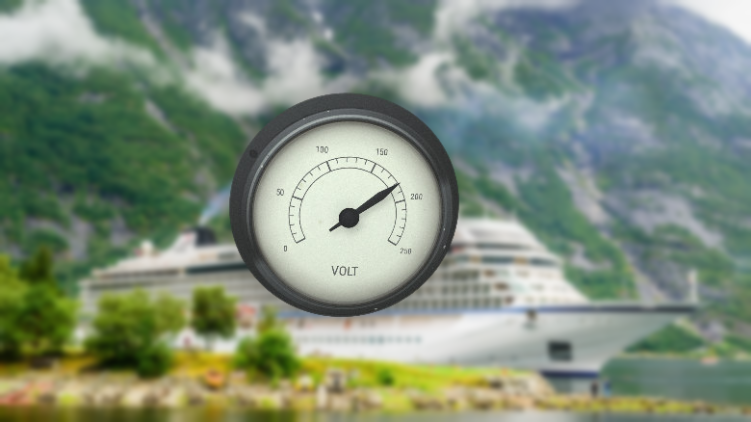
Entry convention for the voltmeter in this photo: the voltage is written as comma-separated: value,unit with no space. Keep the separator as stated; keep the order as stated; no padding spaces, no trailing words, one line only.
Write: 180,V
